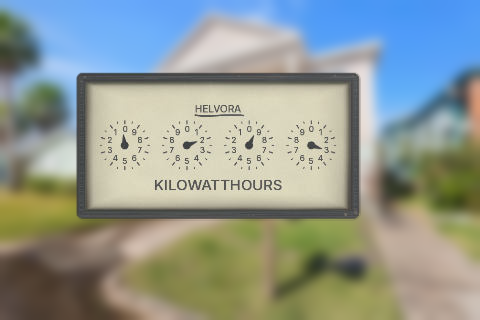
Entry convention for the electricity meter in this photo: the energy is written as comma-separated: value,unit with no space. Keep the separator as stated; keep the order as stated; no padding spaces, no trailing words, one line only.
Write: 193,kWh
